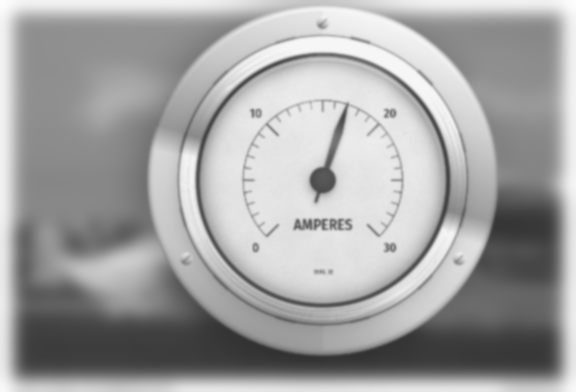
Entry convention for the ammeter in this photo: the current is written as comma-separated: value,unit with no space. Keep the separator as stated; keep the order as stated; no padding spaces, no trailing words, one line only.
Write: 17,A
